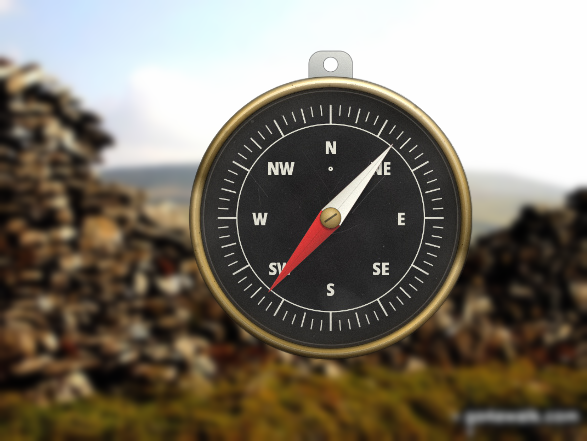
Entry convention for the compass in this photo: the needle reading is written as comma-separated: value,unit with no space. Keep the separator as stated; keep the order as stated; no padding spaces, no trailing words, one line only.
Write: 220,°
